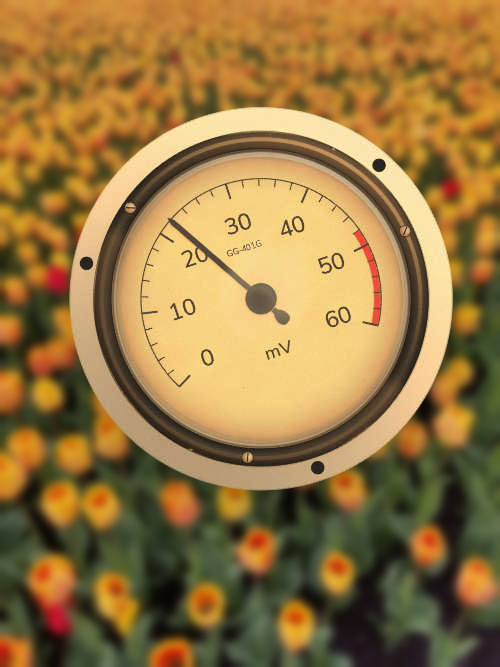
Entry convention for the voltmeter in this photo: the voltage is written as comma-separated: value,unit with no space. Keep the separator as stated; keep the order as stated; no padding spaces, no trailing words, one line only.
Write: 22,mV
